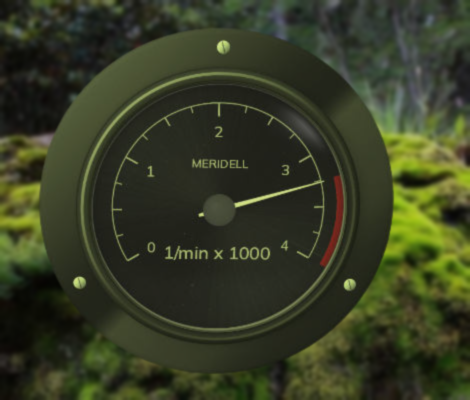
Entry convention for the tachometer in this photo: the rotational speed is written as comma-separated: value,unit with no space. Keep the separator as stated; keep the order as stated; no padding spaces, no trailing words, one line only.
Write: 3250,rpm
